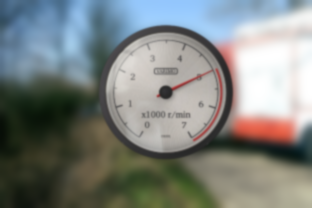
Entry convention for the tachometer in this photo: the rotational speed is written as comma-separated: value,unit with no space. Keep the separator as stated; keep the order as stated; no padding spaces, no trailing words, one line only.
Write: 5000,rpm
